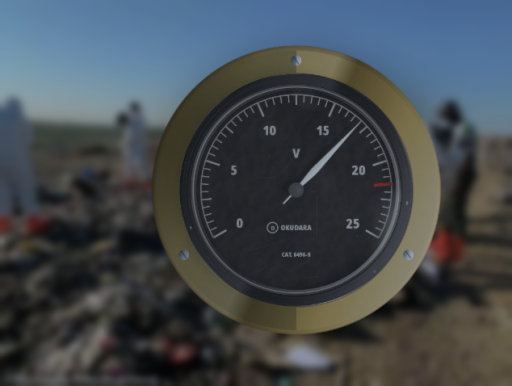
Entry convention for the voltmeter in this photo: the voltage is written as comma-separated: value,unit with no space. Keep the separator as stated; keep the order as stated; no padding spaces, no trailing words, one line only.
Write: 17,V
